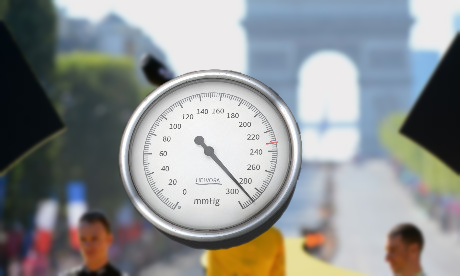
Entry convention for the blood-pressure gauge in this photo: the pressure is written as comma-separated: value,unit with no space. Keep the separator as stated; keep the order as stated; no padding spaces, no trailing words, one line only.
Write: 290,mmHg
